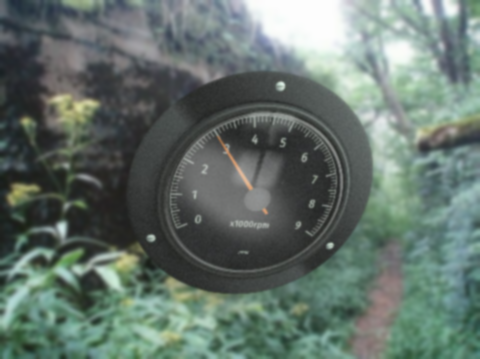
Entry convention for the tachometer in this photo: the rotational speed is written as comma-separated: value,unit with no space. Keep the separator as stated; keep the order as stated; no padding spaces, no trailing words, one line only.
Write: 3000,rpm
